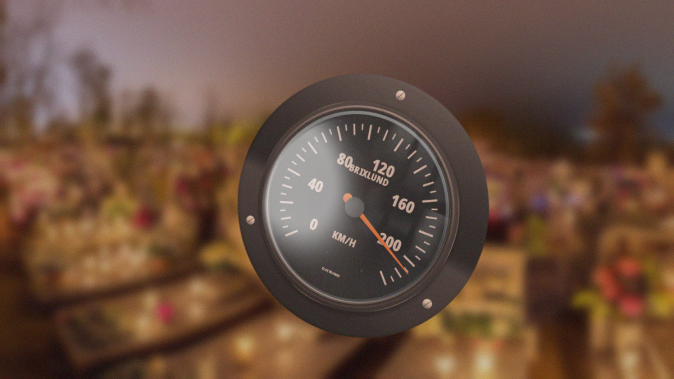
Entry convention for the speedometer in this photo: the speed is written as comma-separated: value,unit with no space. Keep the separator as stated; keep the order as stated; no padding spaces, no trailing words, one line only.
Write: 205,km/h
